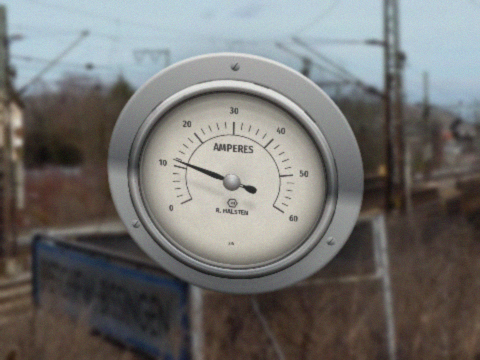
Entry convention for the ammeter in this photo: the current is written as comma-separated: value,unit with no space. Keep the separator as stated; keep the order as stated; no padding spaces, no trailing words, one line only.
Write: 12,A
